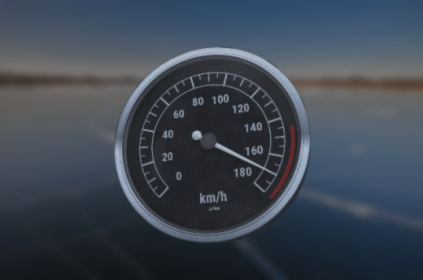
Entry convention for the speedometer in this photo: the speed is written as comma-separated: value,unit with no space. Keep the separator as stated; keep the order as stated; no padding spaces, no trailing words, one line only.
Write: 170,km/h
